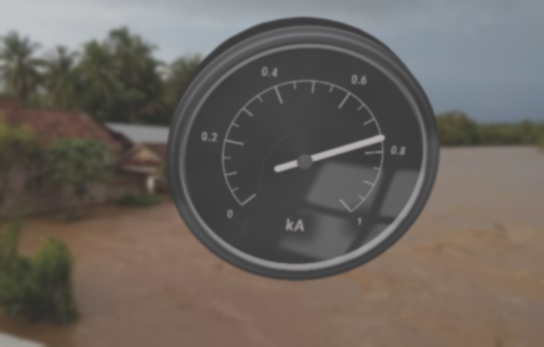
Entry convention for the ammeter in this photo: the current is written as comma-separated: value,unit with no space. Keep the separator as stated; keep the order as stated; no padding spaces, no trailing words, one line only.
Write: 0.75,kA
